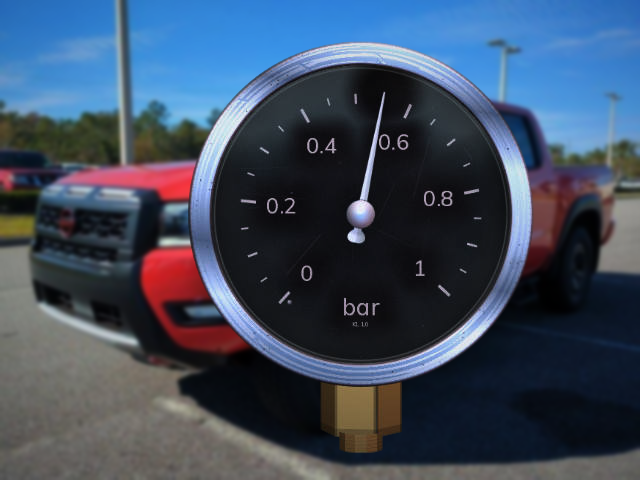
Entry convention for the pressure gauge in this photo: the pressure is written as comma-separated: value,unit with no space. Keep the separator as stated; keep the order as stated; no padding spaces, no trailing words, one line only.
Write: 0.55,bar
